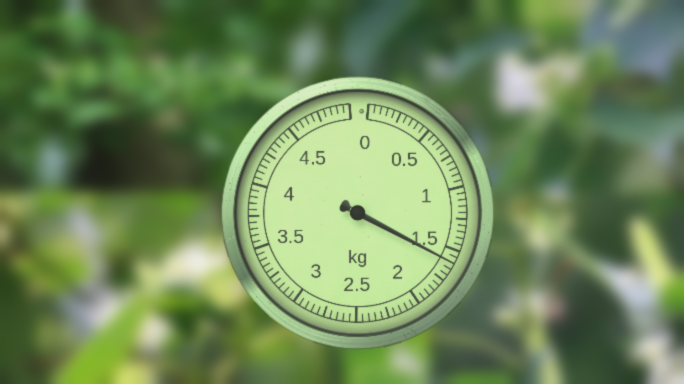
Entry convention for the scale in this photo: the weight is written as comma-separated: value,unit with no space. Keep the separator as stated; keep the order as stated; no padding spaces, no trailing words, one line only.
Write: 1.6,kg
